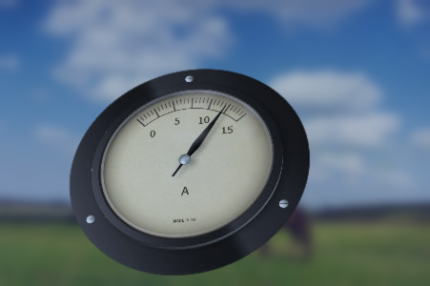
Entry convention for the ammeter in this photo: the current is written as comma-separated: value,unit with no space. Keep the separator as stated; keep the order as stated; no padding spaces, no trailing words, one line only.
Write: 12.5,A
